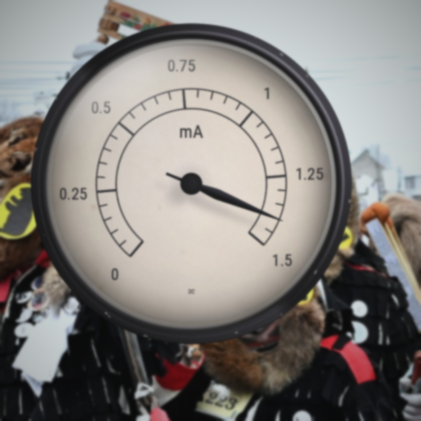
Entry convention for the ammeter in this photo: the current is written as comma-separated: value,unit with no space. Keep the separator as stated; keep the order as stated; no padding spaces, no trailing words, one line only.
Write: 1.4,mA
